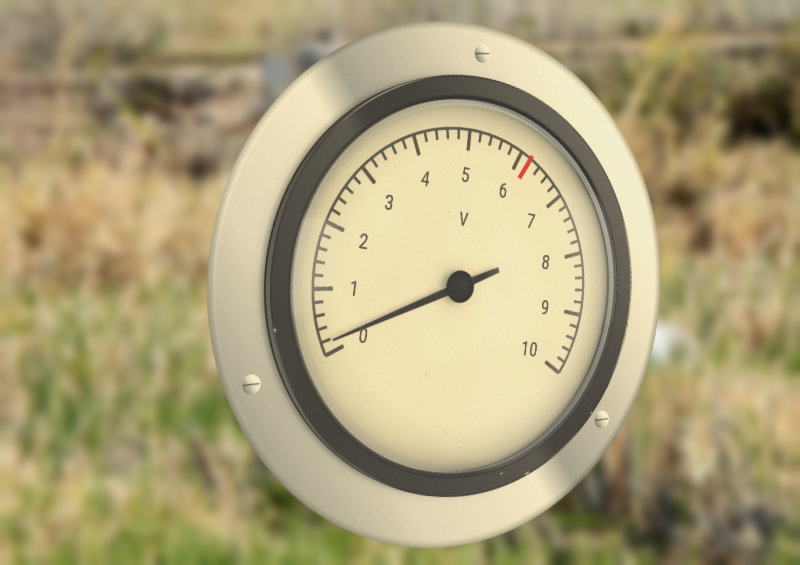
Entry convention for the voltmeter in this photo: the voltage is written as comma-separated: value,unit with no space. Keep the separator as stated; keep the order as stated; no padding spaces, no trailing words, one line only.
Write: 0.2,V
